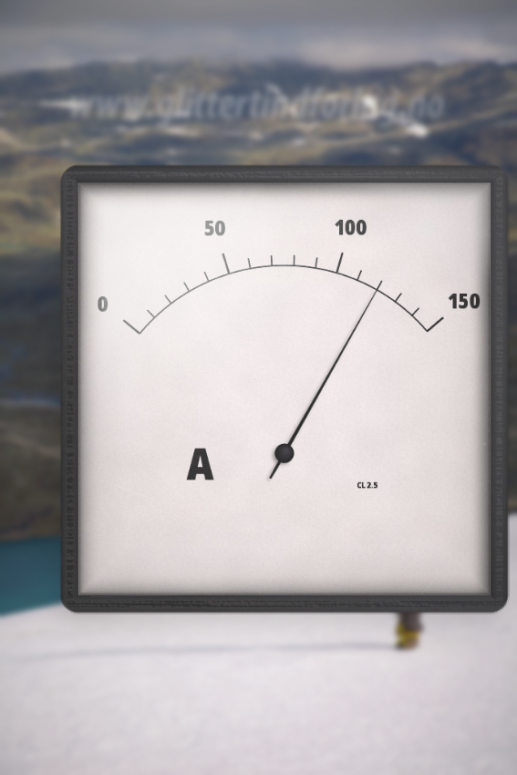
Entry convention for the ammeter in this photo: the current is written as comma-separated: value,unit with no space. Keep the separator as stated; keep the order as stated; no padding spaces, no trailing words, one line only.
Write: 120,A
